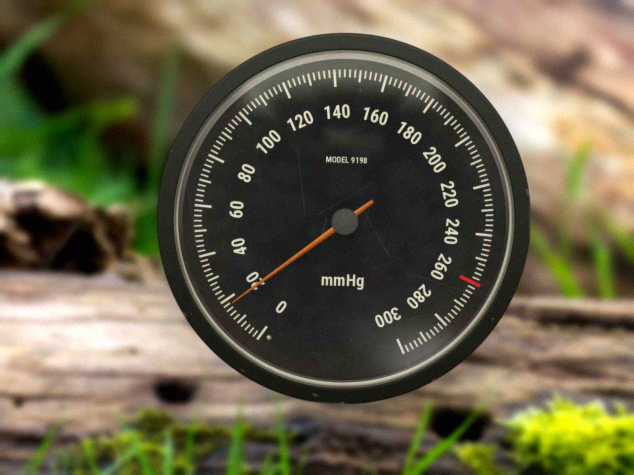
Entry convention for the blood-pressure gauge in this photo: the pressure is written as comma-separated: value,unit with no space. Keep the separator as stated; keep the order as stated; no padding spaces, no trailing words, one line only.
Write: 18,mmHg
